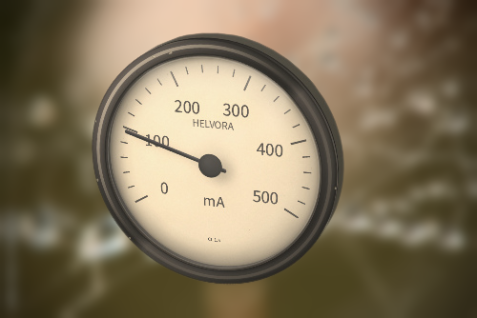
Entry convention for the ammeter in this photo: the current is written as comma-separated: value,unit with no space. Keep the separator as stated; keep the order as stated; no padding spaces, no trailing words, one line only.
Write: 100,mA
